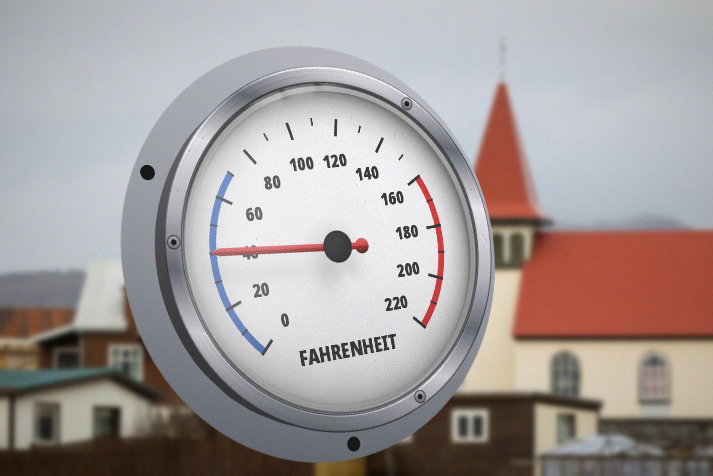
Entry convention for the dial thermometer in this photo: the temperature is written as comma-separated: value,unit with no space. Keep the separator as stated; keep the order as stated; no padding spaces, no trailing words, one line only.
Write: 40,°F
